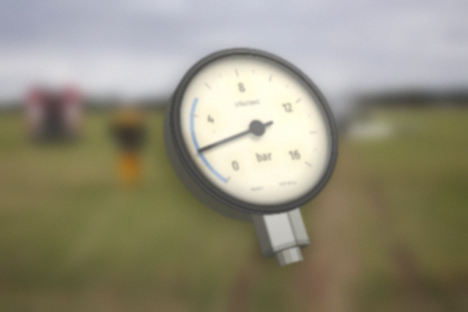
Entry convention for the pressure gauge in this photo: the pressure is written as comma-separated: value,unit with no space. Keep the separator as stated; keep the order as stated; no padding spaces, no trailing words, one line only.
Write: 2,bar
